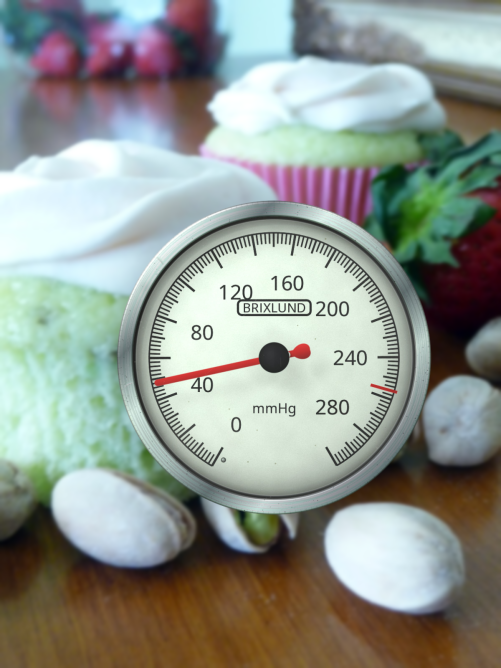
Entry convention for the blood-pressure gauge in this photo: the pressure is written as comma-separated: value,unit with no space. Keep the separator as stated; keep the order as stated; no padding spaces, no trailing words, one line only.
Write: 48,mmHg
